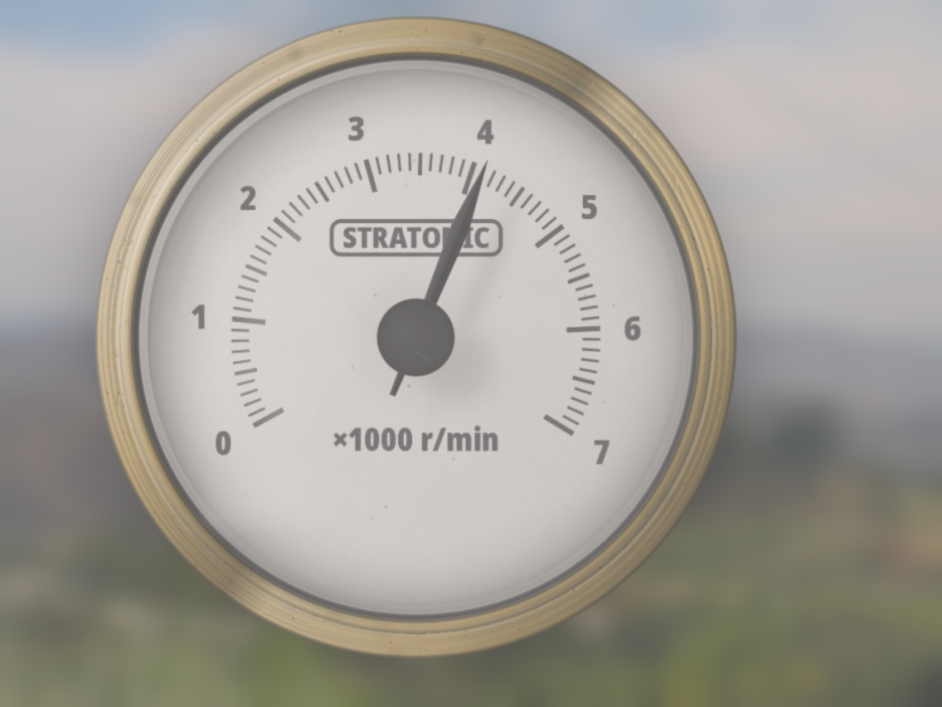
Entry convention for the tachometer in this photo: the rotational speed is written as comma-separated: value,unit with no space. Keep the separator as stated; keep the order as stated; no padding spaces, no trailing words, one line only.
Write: 4100,rpm
